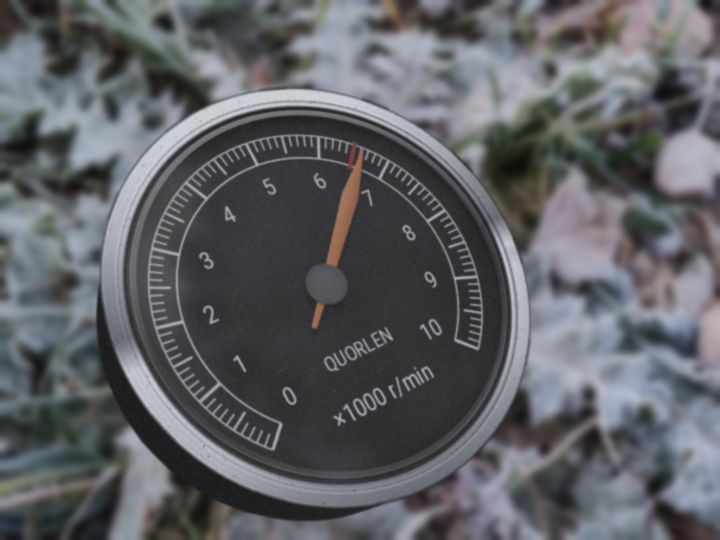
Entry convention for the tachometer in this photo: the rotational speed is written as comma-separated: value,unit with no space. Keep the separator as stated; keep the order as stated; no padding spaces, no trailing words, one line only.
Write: 6600,rpm
